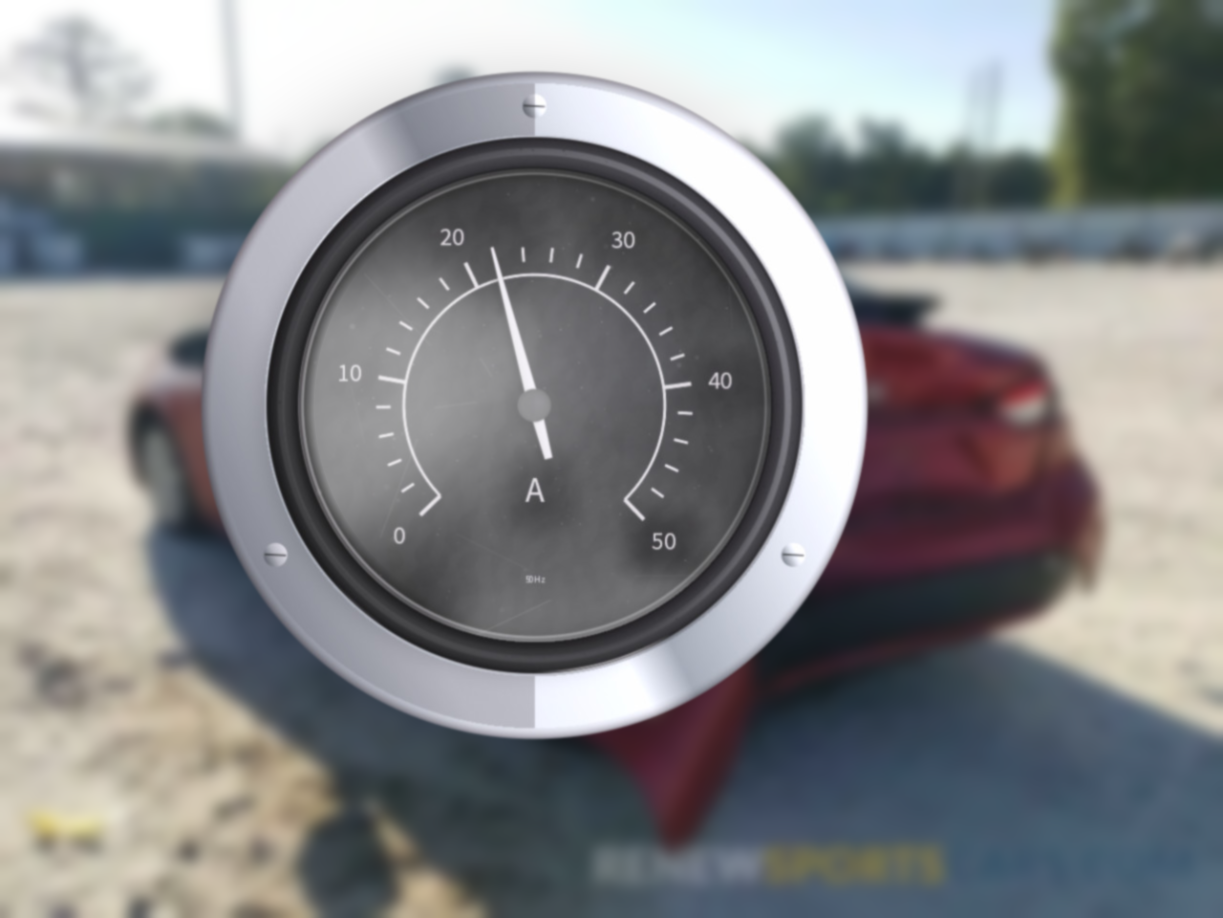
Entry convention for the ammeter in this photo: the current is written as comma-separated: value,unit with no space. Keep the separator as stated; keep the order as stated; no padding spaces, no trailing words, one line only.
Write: 22,A
